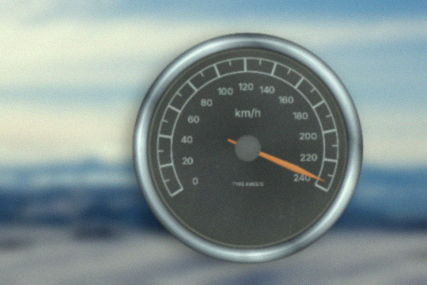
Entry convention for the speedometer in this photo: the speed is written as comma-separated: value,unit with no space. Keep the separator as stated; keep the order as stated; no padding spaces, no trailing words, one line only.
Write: 235,km/h
